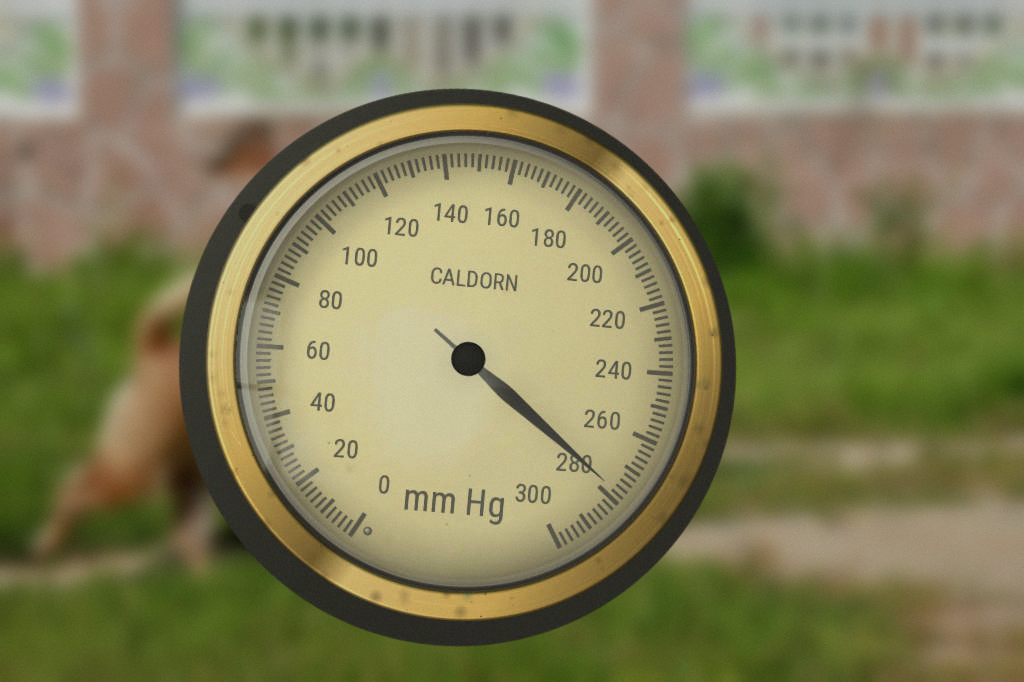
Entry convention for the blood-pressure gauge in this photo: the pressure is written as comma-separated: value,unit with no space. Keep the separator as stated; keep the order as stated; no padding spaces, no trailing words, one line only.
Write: 278,mmHg
